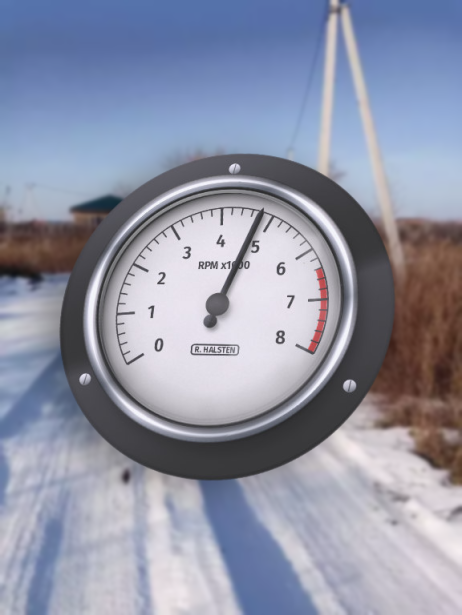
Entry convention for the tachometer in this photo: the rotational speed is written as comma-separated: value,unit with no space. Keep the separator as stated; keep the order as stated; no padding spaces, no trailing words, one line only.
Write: 4800,rpm
